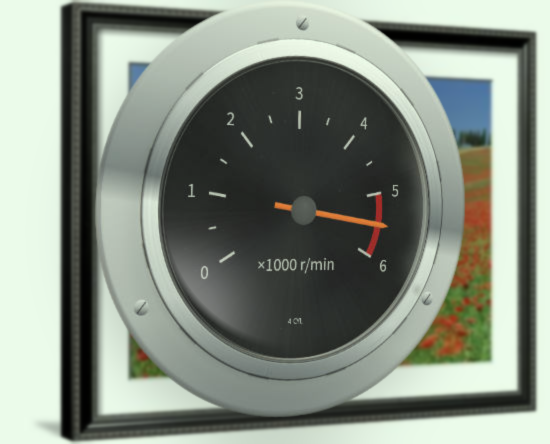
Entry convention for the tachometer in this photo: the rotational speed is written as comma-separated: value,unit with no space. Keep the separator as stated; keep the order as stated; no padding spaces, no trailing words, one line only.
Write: 5500,rpm
